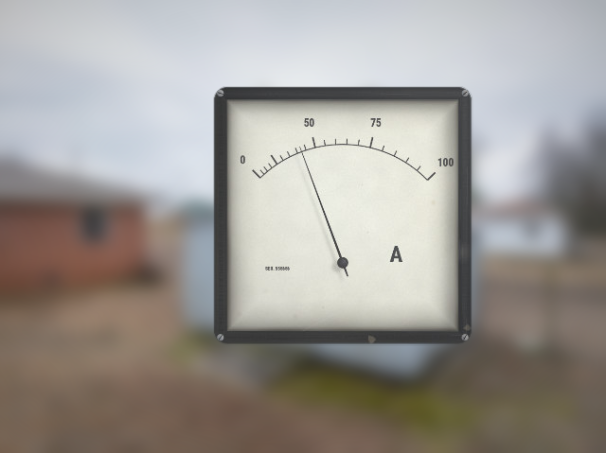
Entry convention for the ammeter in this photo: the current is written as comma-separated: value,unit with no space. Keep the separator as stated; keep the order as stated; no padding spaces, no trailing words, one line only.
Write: 42.5,A
